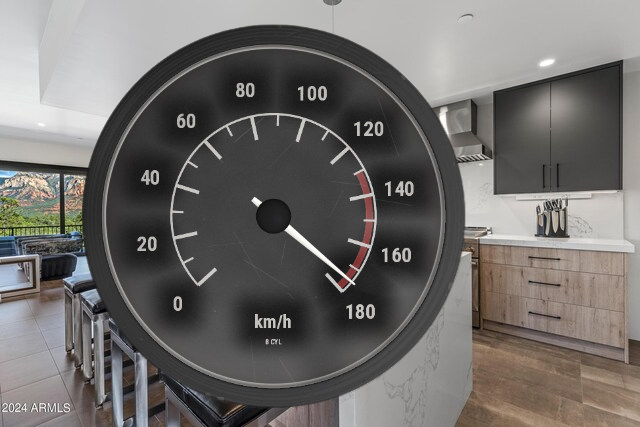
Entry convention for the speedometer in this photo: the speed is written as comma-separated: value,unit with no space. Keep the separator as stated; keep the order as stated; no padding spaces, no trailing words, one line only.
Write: 175,km/h
